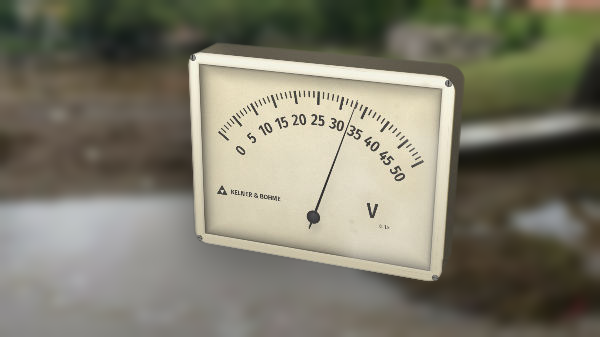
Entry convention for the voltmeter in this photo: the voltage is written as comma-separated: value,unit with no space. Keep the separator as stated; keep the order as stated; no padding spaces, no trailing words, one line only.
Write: 33,V
